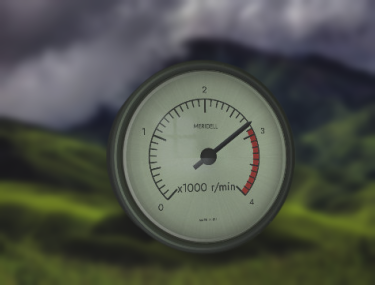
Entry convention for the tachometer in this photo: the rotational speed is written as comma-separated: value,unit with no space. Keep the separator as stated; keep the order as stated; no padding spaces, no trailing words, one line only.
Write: 2800,rpm
